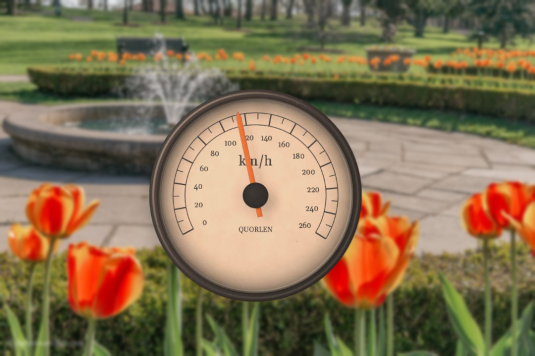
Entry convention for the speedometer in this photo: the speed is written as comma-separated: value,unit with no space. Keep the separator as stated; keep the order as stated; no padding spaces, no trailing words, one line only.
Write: 115,km/h
